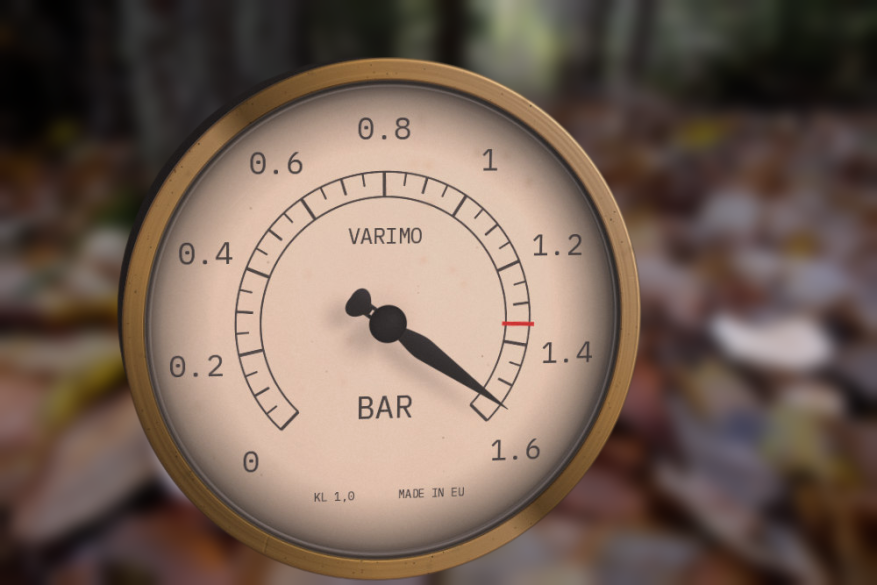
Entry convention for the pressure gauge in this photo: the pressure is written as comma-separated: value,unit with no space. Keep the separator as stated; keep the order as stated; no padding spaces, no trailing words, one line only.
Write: 1.55,bar
